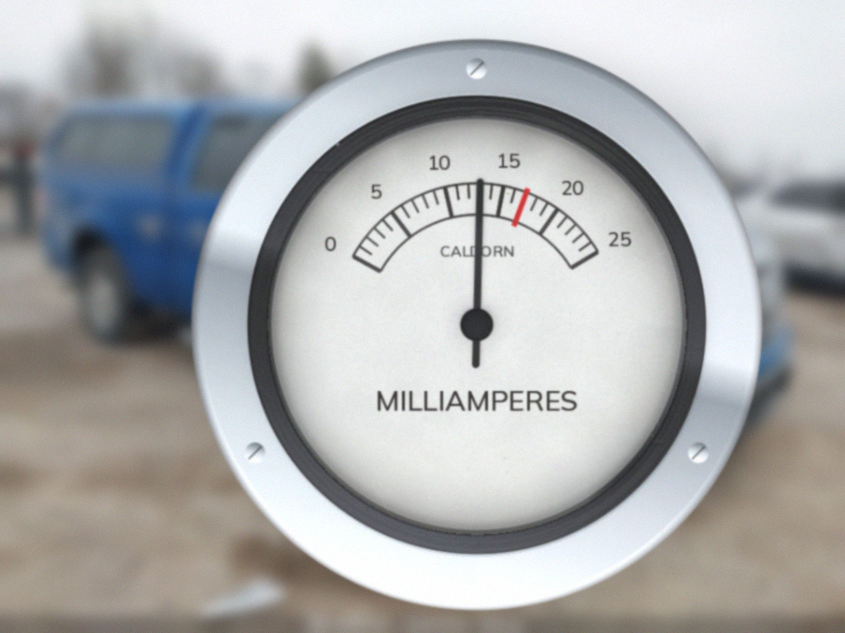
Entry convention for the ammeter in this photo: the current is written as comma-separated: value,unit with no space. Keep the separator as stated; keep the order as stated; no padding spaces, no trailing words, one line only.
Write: 13,mA
